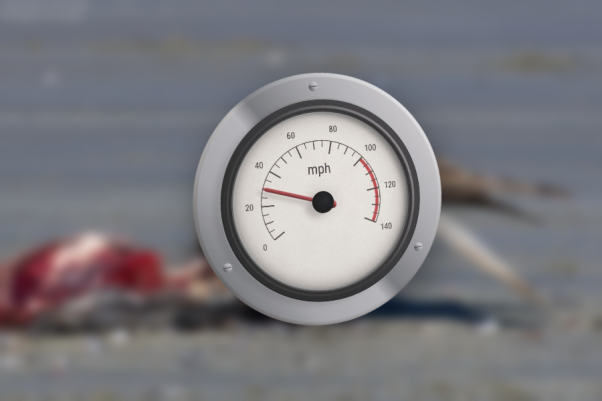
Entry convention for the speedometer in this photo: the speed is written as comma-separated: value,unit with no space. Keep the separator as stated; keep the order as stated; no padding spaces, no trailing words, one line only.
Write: 30,mph
